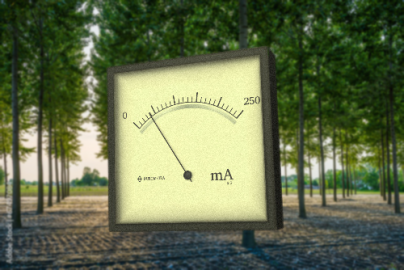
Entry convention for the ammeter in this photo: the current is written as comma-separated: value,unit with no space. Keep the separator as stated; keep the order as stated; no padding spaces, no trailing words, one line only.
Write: 40,mA
